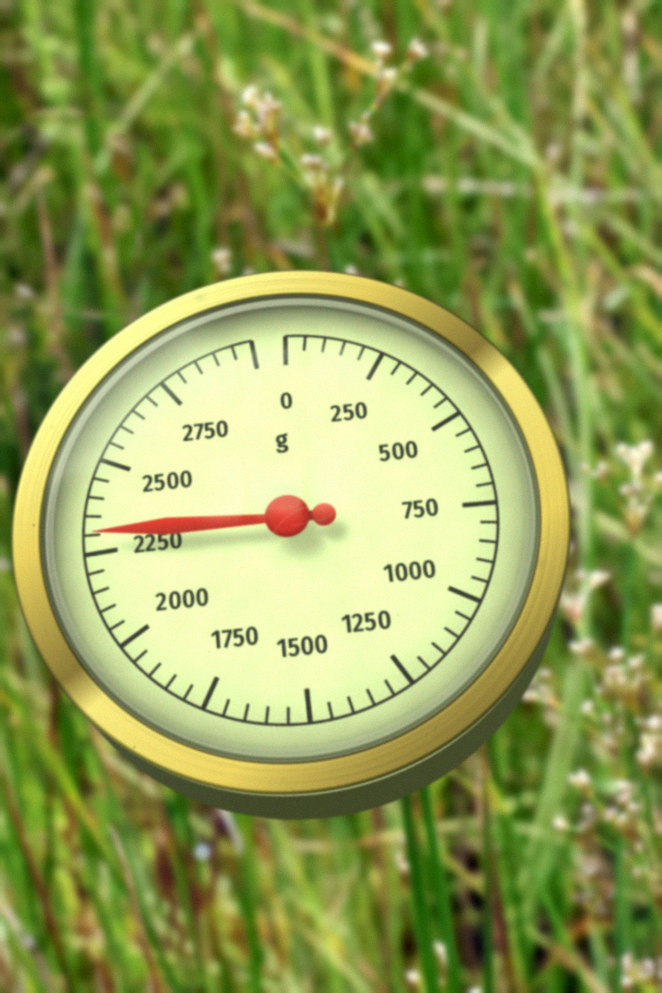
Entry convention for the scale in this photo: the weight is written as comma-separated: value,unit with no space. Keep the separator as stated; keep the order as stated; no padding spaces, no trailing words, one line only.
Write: 2300,g
